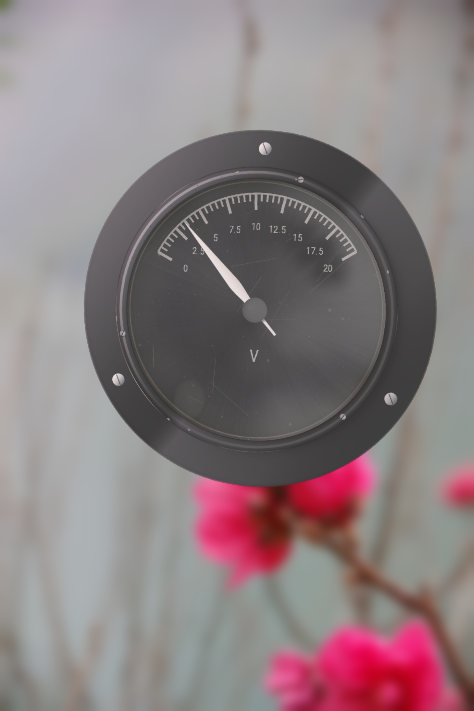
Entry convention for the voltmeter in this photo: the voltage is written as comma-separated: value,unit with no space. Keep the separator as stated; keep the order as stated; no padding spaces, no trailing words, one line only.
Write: 3.5,V
